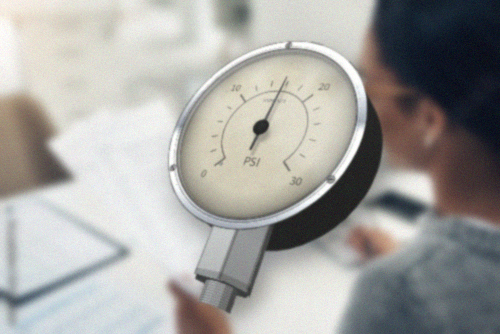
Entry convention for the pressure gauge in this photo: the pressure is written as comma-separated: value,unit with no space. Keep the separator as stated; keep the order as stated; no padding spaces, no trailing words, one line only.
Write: 16,psi
